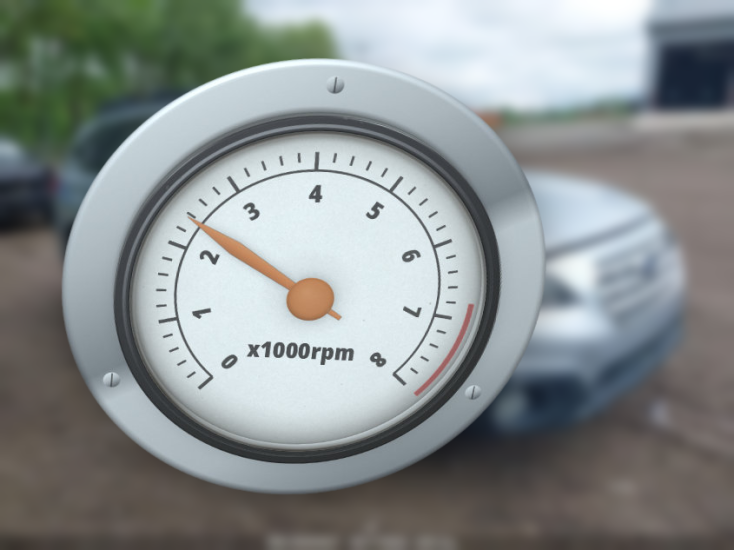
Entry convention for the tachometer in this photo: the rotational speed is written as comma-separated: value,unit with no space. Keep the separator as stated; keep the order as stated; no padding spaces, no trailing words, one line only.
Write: 2400,rpm
